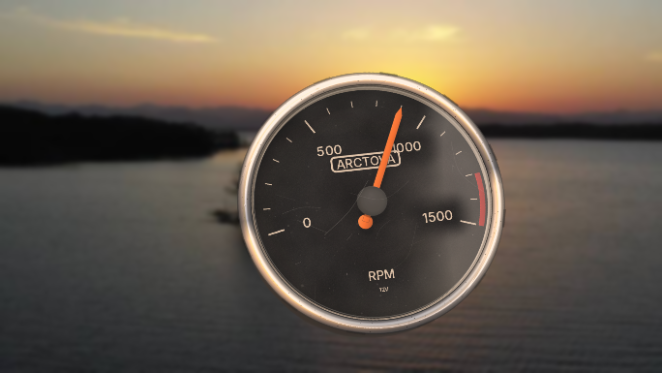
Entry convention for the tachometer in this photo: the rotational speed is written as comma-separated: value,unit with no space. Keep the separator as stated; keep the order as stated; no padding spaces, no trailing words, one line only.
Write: 900,rpm
